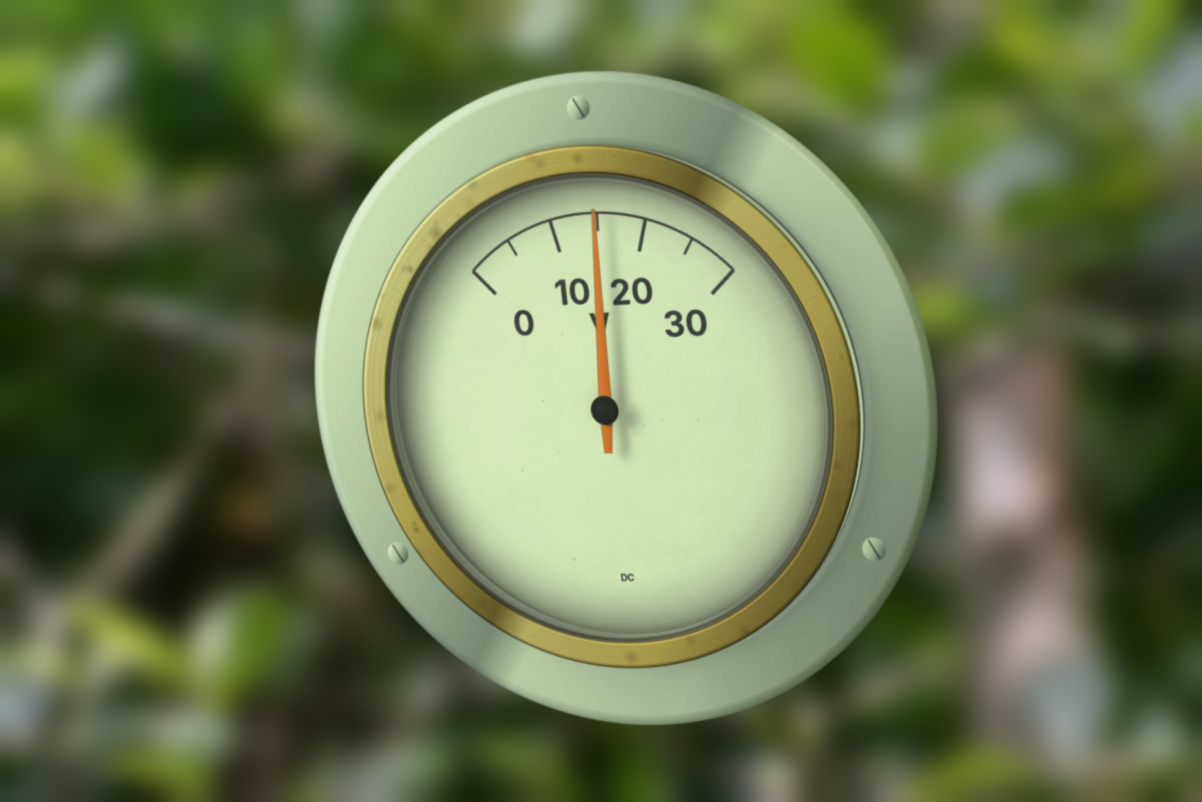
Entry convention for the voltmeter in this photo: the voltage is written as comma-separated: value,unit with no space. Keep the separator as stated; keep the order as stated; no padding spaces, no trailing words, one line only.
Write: 15,V
